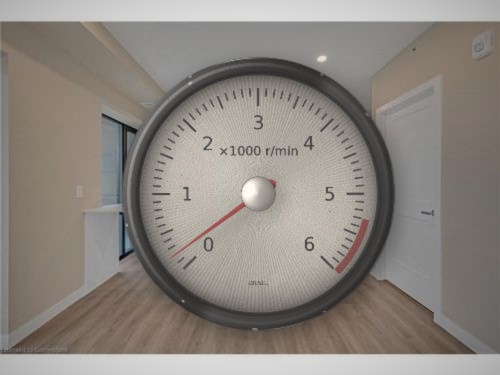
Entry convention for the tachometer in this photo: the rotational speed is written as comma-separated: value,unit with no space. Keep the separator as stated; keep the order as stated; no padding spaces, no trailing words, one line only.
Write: 200,rpm
